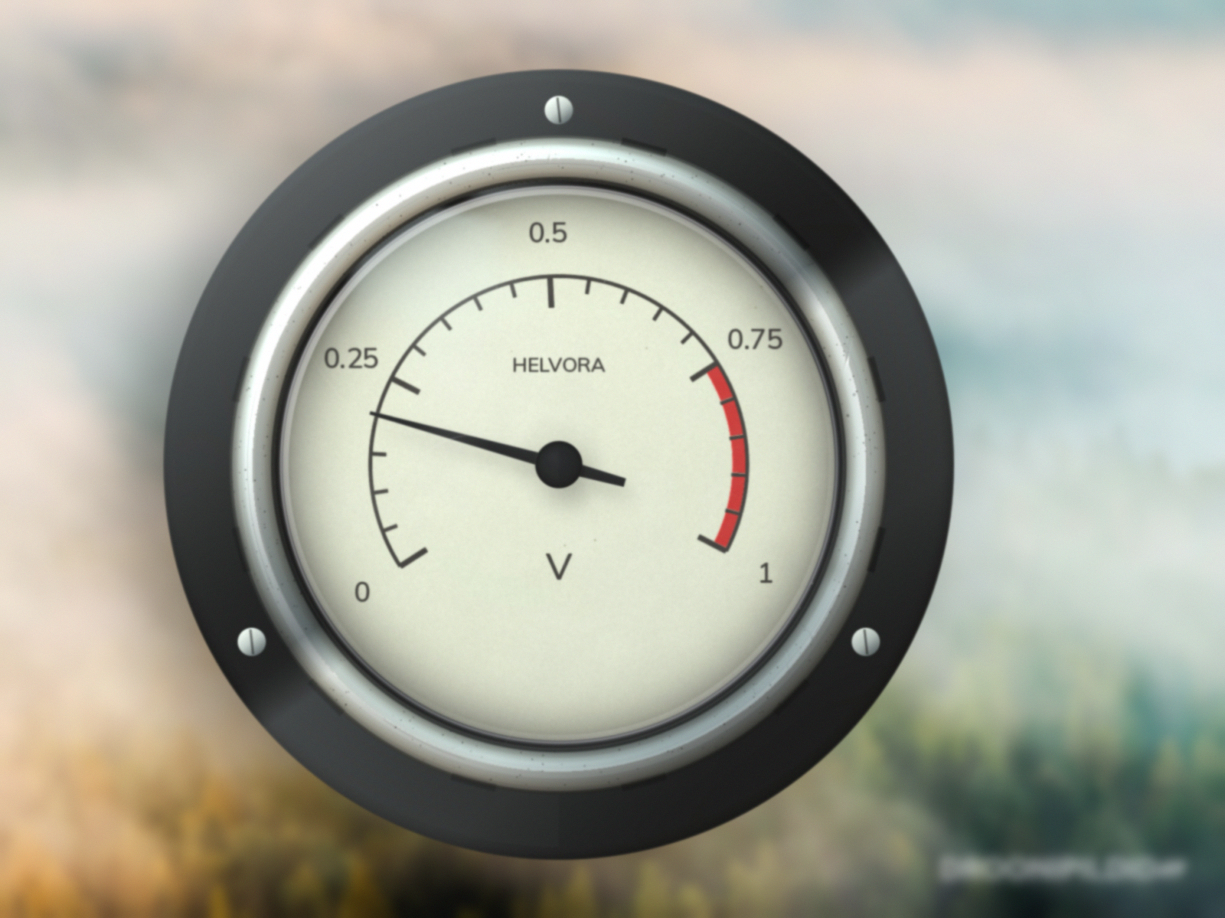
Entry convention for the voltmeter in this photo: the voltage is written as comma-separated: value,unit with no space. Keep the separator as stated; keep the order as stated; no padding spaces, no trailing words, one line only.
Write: 0.2,V
